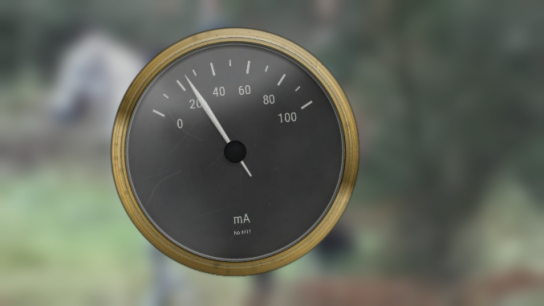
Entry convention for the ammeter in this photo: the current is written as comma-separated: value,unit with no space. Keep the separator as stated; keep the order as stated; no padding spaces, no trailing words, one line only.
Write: 25,mA
